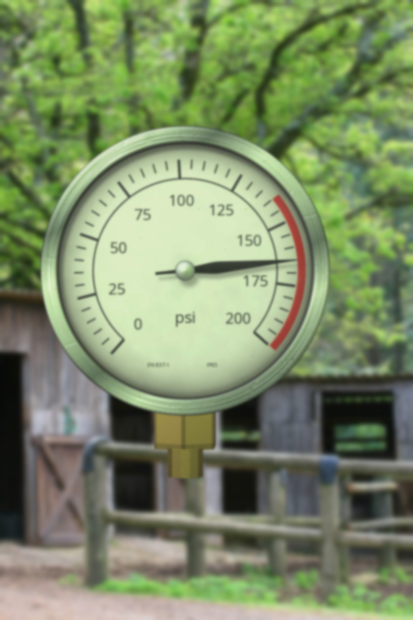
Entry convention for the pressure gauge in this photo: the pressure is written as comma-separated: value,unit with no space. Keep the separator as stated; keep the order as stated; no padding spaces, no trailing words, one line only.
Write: 165,psi
